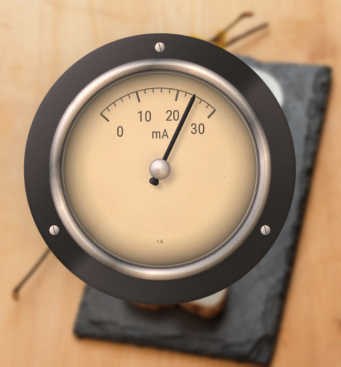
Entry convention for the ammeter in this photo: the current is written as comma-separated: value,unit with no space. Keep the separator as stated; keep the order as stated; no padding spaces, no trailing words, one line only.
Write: 24,mA
